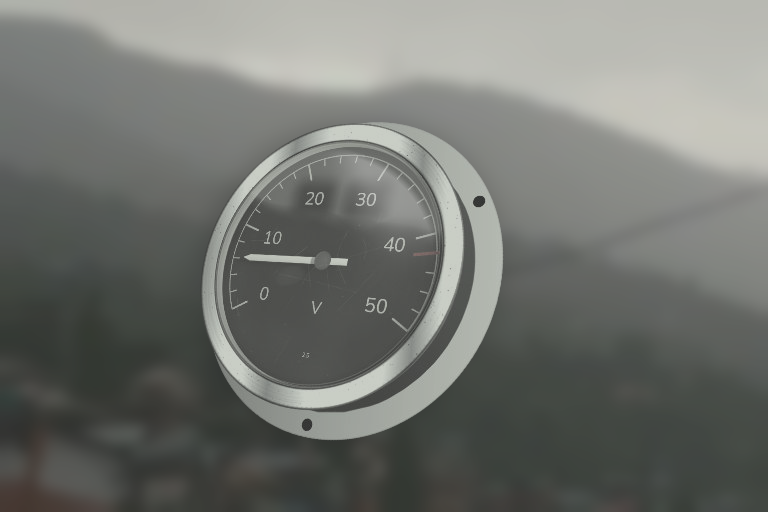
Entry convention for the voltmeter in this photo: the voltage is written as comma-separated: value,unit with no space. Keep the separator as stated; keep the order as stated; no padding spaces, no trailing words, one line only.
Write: 6,V
